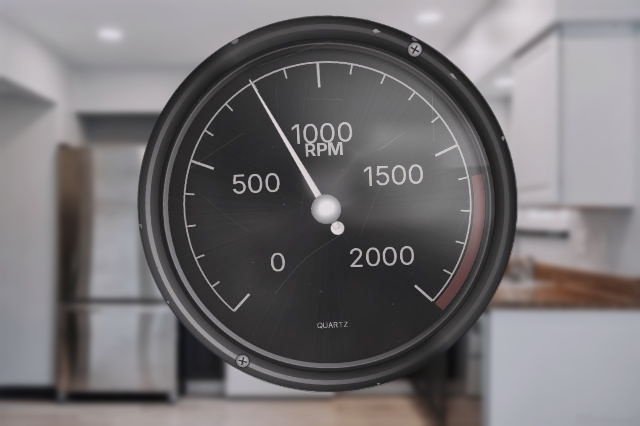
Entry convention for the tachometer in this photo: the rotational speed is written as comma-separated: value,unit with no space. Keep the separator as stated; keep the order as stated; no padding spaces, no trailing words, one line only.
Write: 800,rpm
